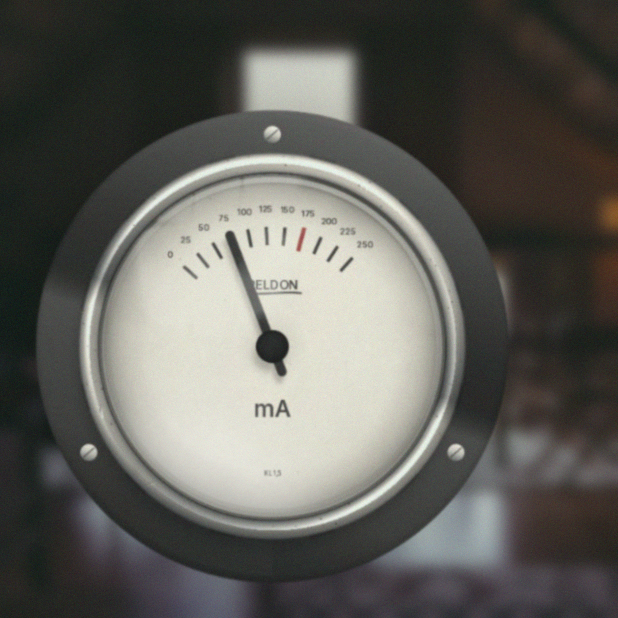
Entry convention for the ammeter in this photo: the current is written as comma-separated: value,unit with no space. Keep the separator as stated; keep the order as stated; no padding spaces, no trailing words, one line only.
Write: 75,mA
